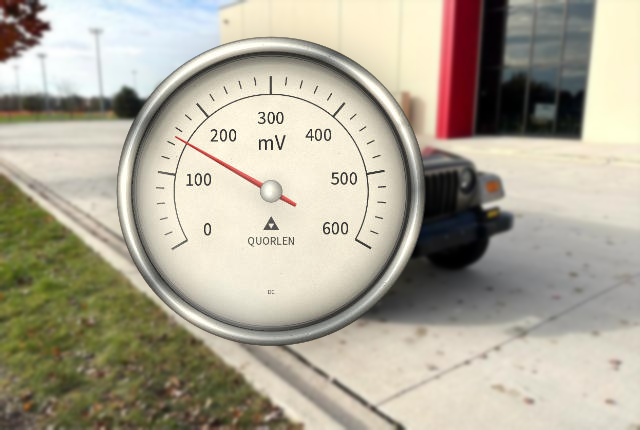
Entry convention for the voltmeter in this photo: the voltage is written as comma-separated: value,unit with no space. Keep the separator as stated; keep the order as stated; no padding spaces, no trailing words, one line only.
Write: 150,mV
